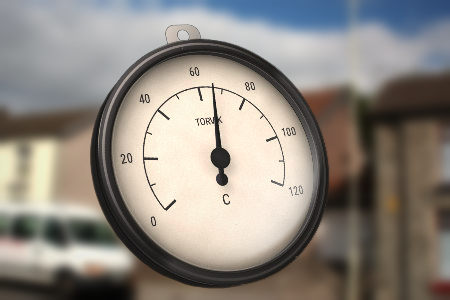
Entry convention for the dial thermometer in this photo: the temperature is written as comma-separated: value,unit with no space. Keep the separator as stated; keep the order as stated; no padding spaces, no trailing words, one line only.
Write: 65,°C
